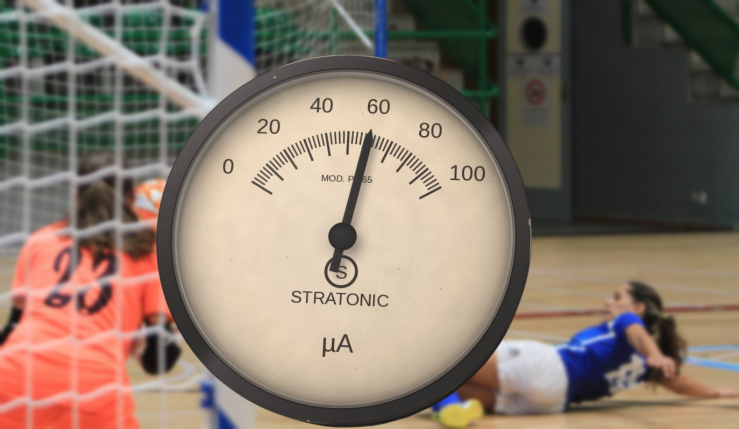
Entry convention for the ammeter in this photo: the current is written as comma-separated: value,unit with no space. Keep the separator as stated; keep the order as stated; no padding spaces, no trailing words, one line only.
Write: 60,µA
